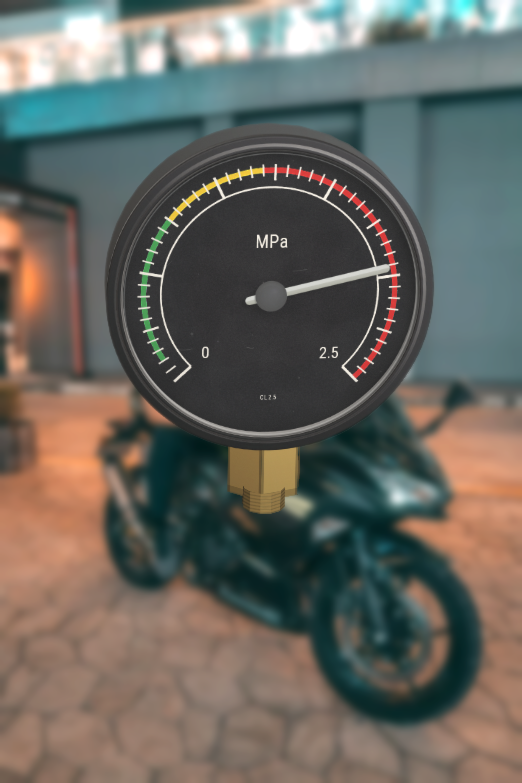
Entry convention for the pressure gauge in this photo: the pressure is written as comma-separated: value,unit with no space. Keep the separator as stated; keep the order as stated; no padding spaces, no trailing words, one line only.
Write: 1.95,MPa
